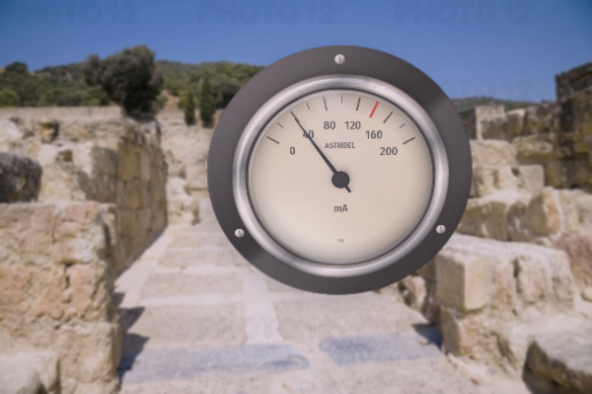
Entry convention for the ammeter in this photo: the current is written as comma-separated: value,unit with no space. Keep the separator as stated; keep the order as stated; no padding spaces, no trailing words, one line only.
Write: 40,mA
